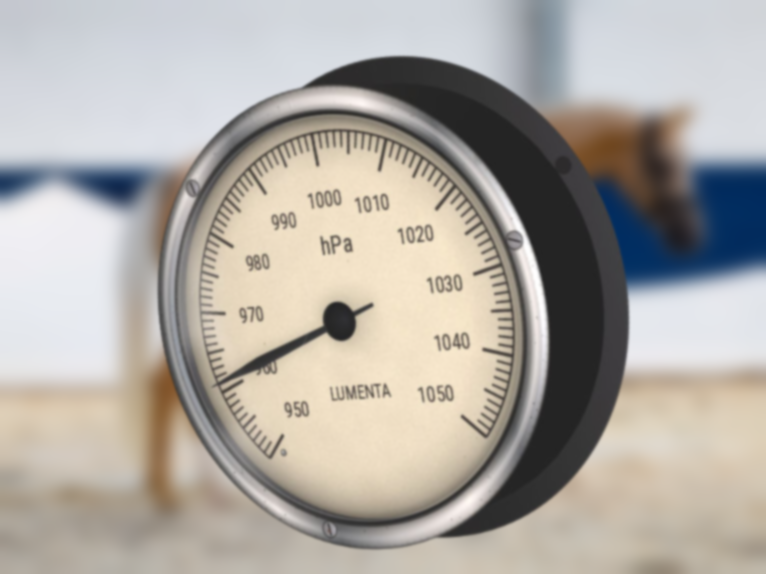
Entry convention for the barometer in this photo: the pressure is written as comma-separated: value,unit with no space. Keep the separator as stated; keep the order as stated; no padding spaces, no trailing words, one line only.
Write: 961,hPa
